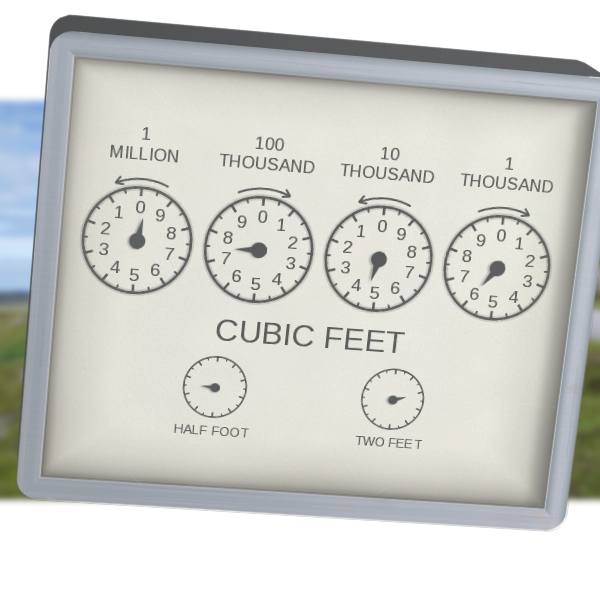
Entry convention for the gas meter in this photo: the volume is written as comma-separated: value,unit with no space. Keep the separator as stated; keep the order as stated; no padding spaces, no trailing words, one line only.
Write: 974600,ft³
